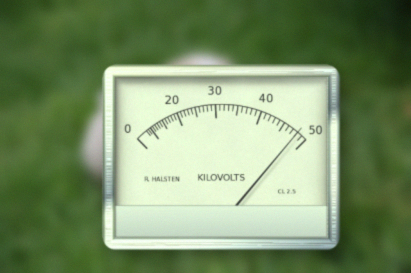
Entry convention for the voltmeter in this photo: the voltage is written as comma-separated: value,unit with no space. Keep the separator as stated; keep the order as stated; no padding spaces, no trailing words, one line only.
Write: 48,kV
